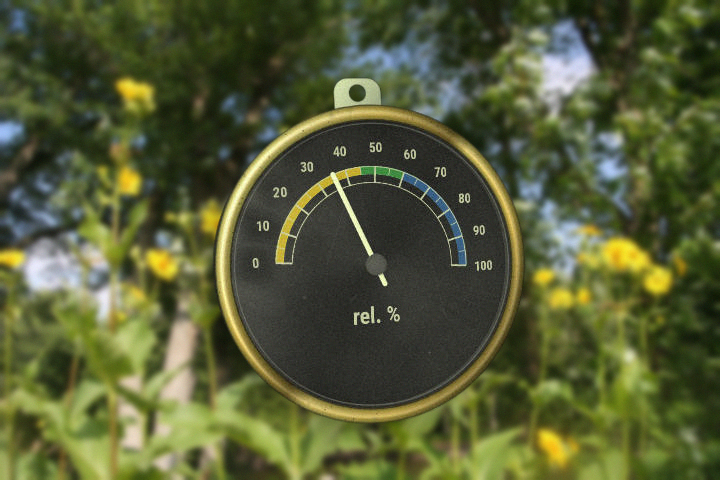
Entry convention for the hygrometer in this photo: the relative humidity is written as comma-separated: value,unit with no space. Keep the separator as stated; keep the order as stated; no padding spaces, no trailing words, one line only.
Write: 35,%
